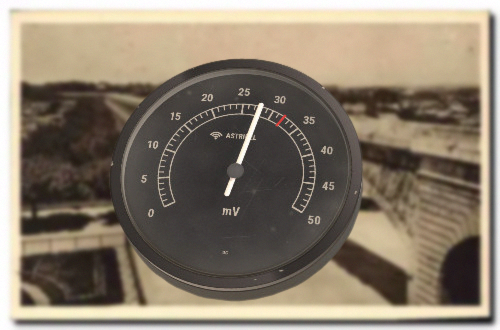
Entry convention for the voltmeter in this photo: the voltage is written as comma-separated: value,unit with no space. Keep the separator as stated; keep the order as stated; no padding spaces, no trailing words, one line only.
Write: 28,mV
